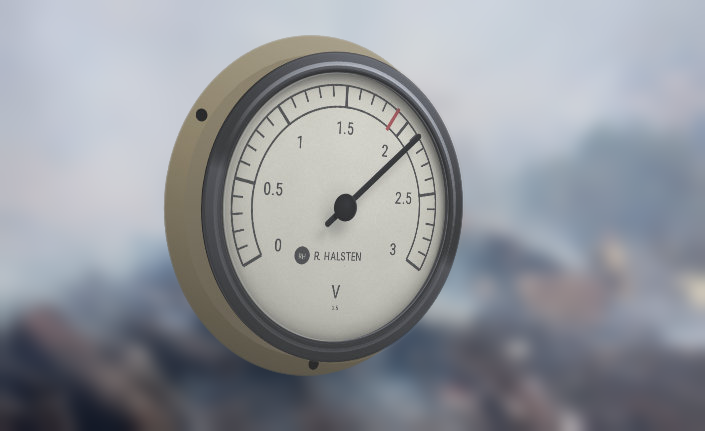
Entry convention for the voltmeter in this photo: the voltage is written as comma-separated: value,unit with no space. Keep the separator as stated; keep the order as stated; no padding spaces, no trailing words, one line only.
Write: 2.1,V
